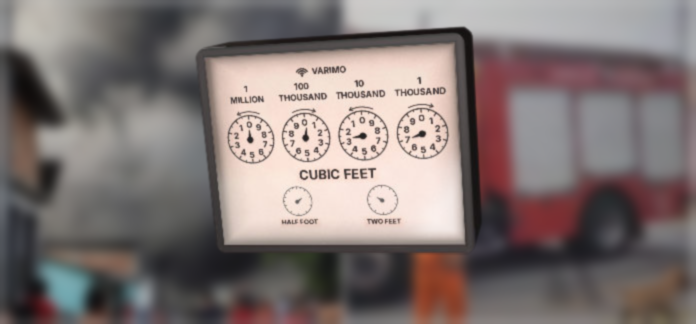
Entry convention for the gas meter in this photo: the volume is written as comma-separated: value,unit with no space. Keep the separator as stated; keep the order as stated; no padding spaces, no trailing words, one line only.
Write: 2700,ft³
